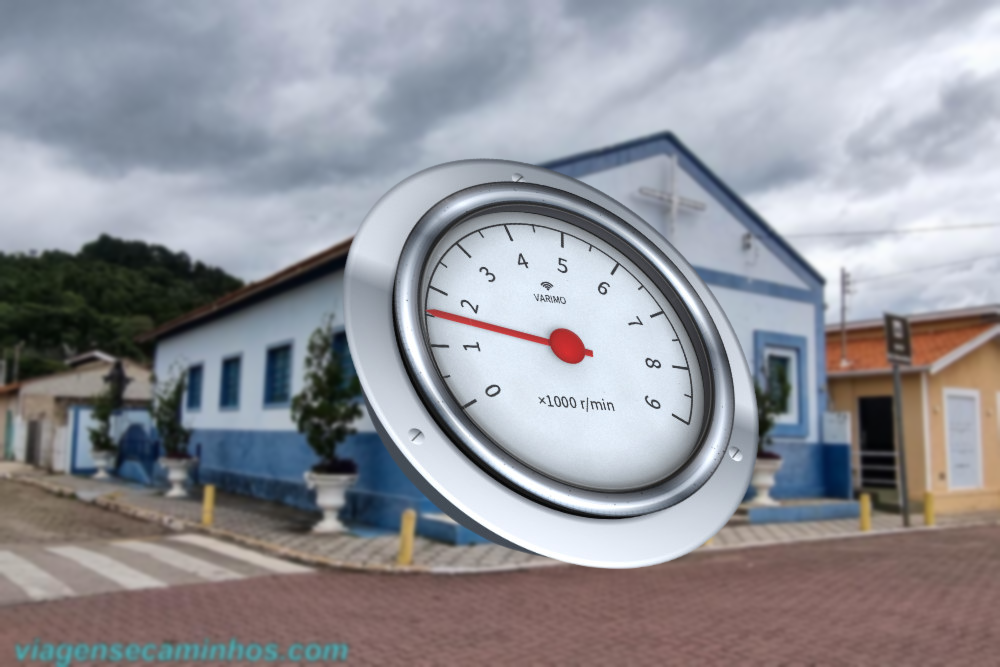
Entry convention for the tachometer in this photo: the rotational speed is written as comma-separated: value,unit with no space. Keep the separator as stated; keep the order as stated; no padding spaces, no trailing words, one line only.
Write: 1500,rpm
